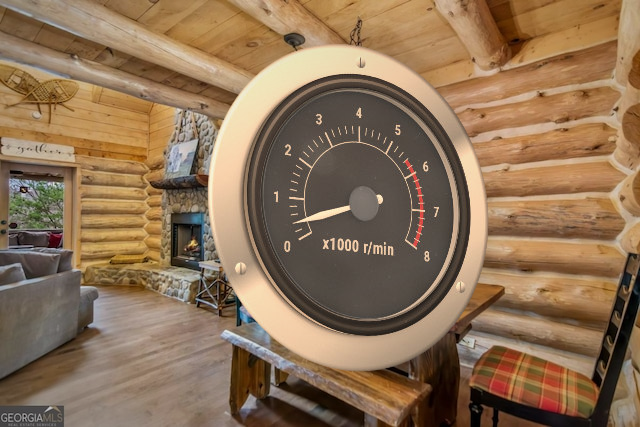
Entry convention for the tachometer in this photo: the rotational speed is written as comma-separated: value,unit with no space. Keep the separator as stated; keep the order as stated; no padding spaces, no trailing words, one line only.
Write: 400,rpm
